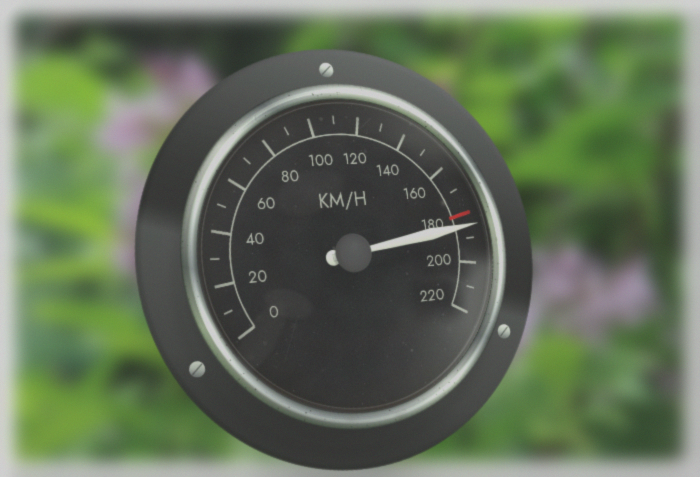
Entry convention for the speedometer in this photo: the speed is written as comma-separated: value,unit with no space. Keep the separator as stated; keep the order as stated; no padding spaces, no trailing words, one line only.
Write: 185,km/h
